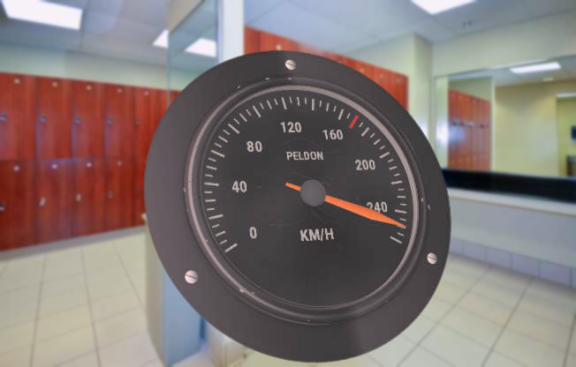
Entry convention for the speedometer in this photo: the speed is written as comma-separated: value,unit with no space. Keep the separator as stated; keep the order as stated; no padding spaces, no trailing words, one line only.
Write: 250,km/h
